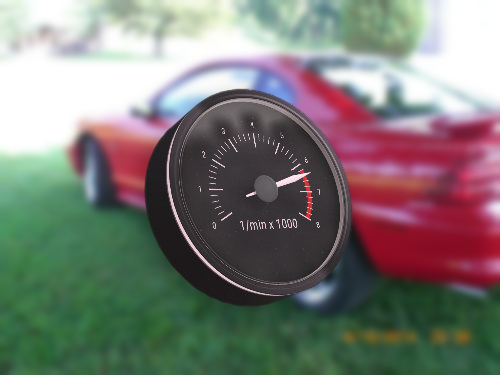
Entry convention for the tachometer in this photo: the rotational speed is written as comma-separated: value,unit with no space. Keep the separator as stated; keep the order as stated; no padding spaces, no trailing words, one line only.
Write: 6400,rpm
